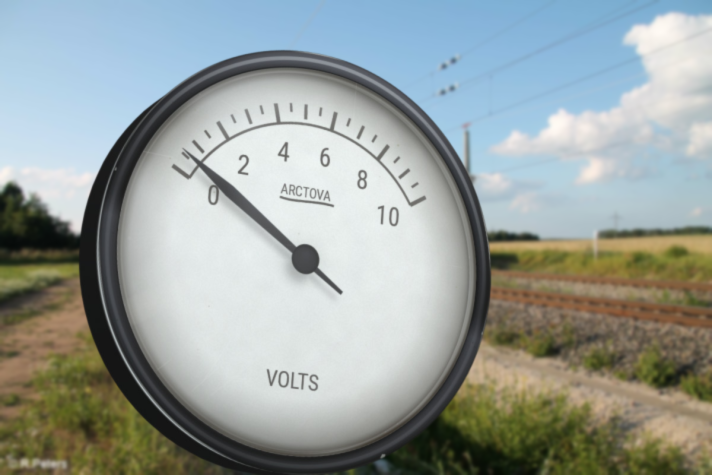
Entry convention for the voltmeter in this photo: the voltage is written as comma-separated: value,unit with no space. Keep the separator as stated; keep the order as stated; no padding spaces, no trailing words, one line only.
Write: 0.5,V
